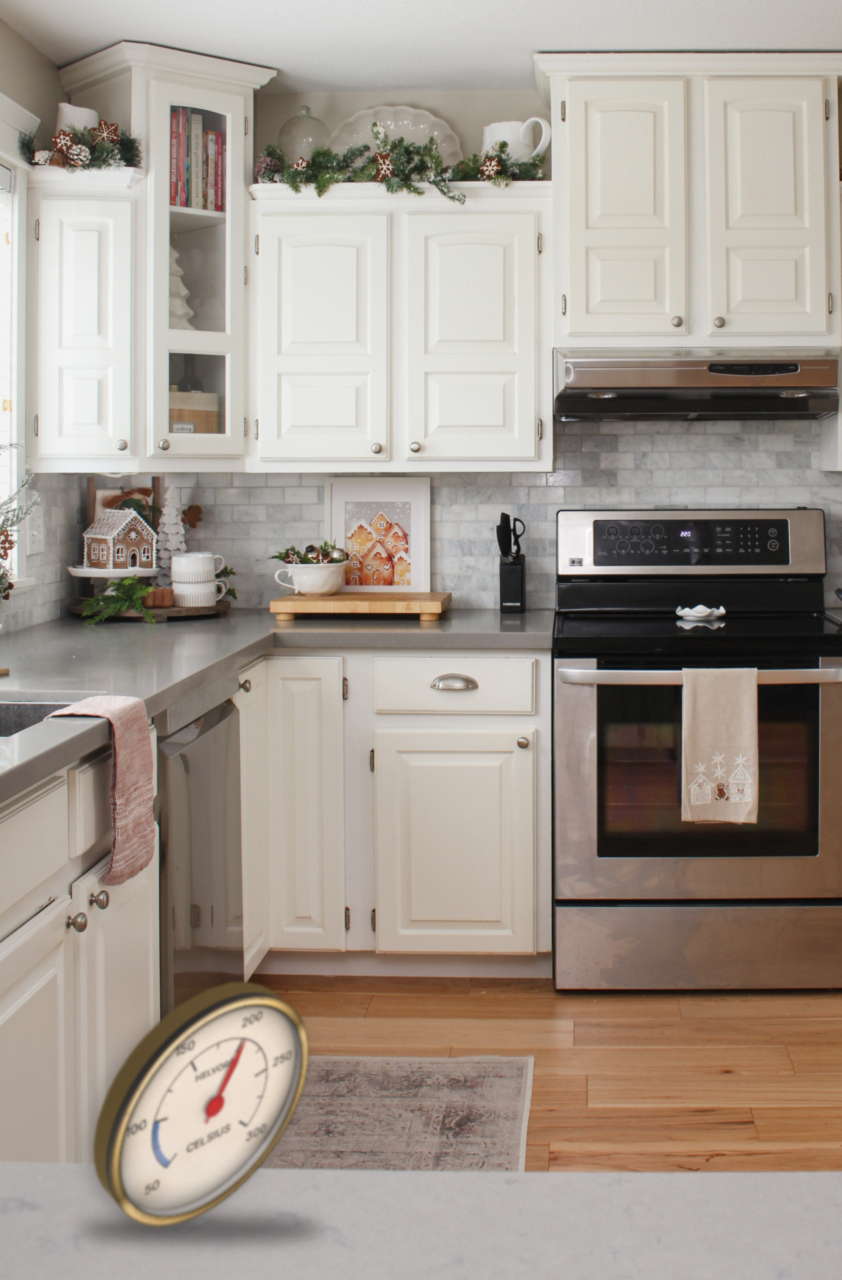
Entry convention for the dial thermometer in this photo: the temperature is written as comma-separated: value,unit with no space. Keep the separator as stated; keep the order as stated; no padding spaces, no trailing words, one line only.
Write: 200,°C
